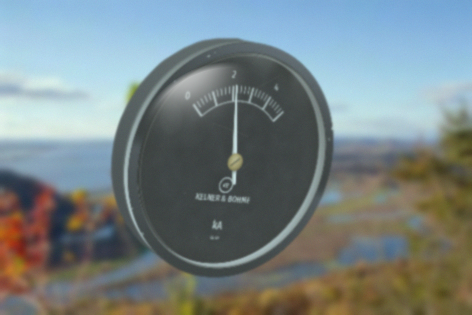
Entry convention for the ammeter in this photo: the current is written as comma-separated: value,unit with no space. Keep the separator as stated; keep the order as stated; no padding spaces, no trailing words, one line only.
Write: 2,kA
